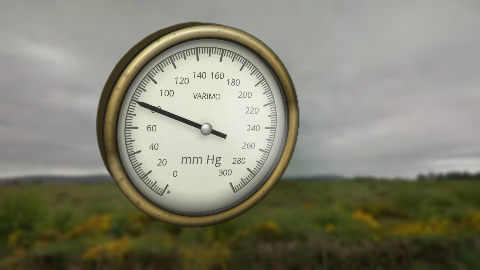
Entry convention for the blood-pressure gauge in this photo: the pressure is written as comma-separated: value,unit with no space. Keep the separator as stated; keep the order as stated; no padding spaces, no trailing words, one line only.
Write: 80,mmHg
